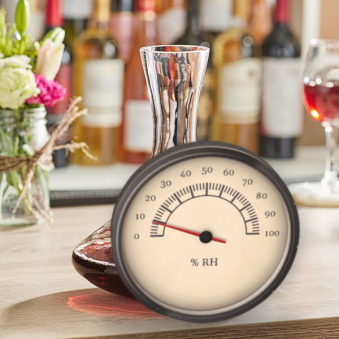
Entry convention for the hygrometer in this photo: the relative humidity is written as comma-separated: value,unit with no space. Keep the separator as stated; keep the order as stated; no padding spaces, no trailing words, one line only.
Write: 10,%
